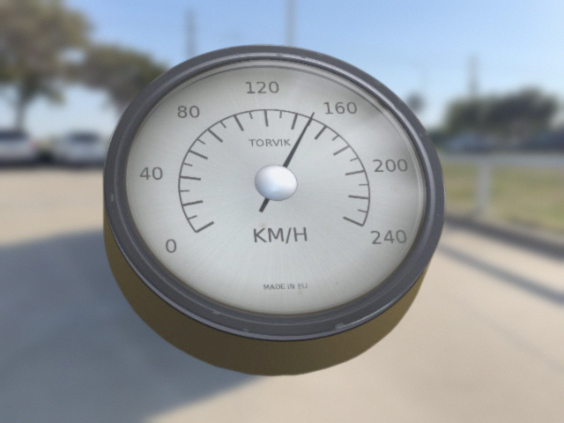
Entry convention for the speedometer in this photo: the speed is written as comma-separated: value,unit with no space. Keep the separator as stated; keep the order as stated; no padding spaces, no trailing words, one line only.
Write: 150,km/h
